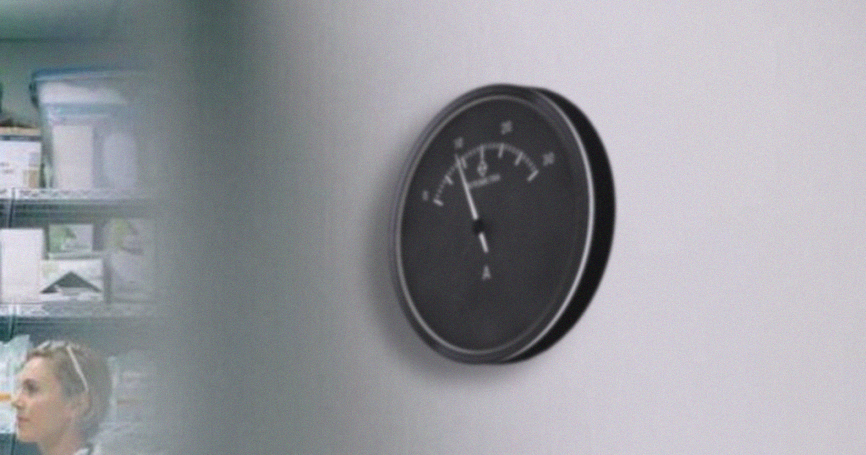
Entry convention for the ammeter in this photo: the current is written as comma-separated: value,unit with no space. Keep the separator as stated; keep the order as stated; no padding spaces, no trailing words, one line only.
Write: 10,A
